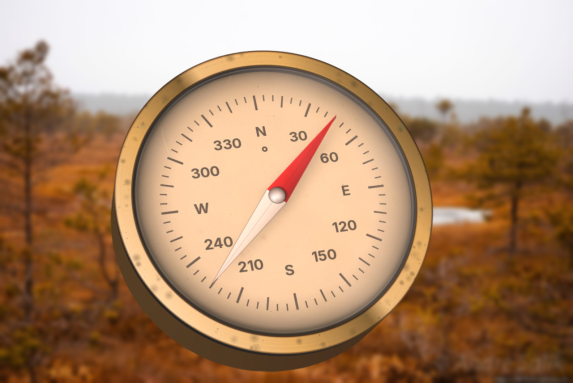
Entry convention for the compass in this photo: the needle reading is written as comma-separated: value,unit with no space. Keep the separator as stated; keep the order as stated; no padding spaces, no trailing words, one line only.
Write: 45,°
